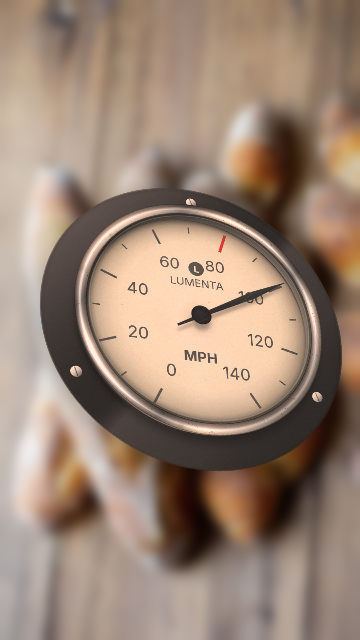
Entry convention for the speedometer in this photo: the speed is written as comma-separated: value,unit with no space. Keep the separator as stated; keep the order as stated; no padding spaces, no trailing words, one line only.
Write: 100,mph
